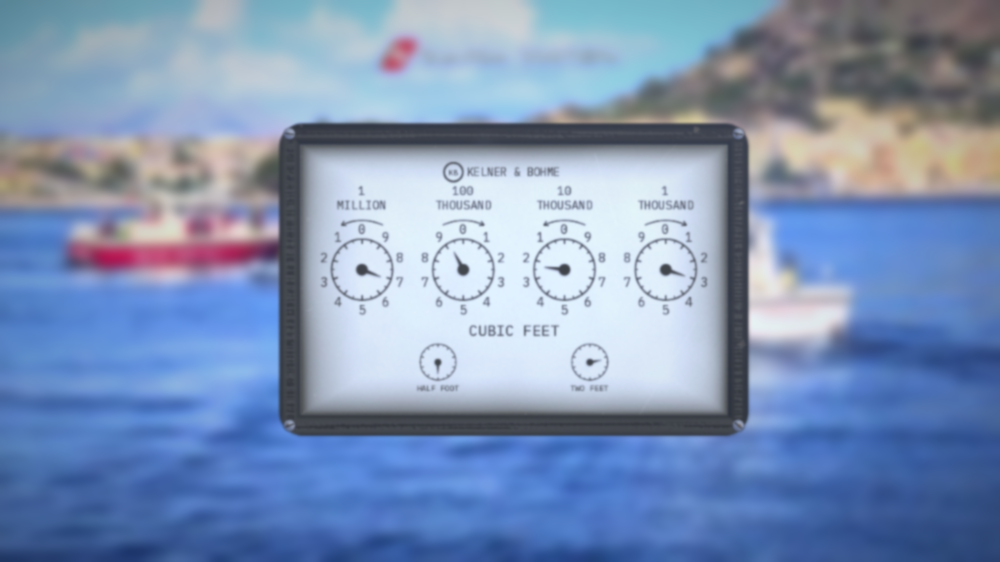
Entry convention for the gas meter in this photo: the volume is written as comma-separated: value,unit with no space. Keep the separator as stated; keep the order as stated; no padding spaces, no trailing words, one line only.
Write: 692300,ft³
